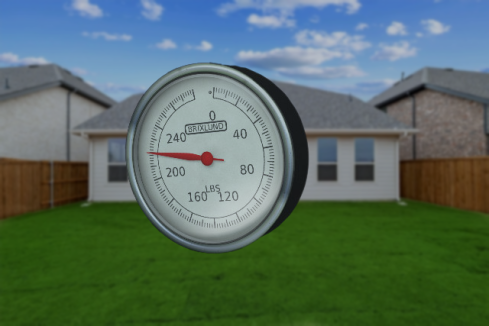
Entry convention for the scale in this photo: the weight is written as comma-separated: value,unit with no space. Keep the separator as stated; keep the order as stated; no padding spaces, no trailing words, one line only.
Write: 220,lb
